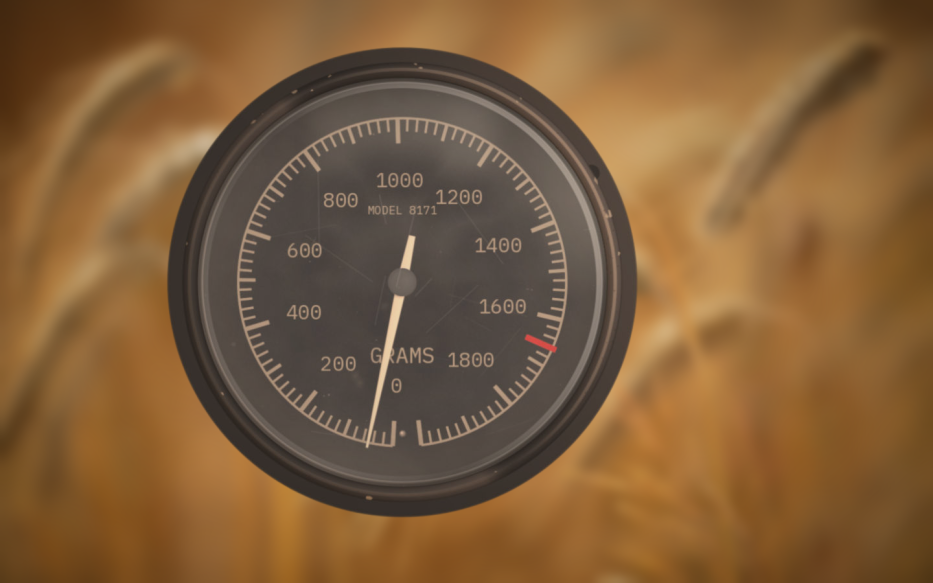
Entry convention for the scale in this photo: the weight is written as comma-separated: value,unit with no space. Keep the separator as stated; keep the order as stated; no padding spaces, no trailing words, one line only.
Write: 50,g
